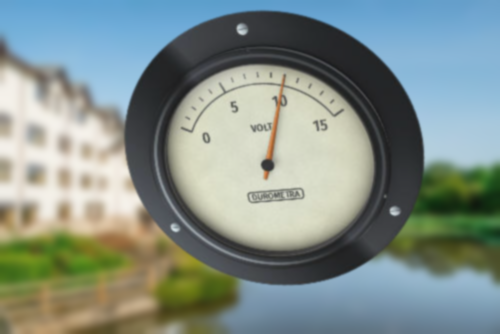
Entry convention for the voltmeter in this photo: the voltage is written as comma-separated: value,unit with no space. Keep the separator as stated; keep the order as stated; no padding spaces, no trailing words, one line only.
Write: 10,V
